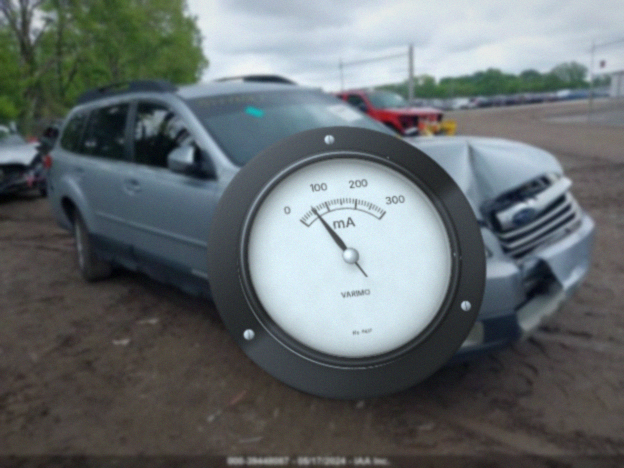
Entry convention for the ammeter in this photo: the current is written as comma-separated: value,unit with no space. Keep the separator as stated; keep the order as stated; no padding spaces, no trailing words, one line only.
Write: 50,mA
